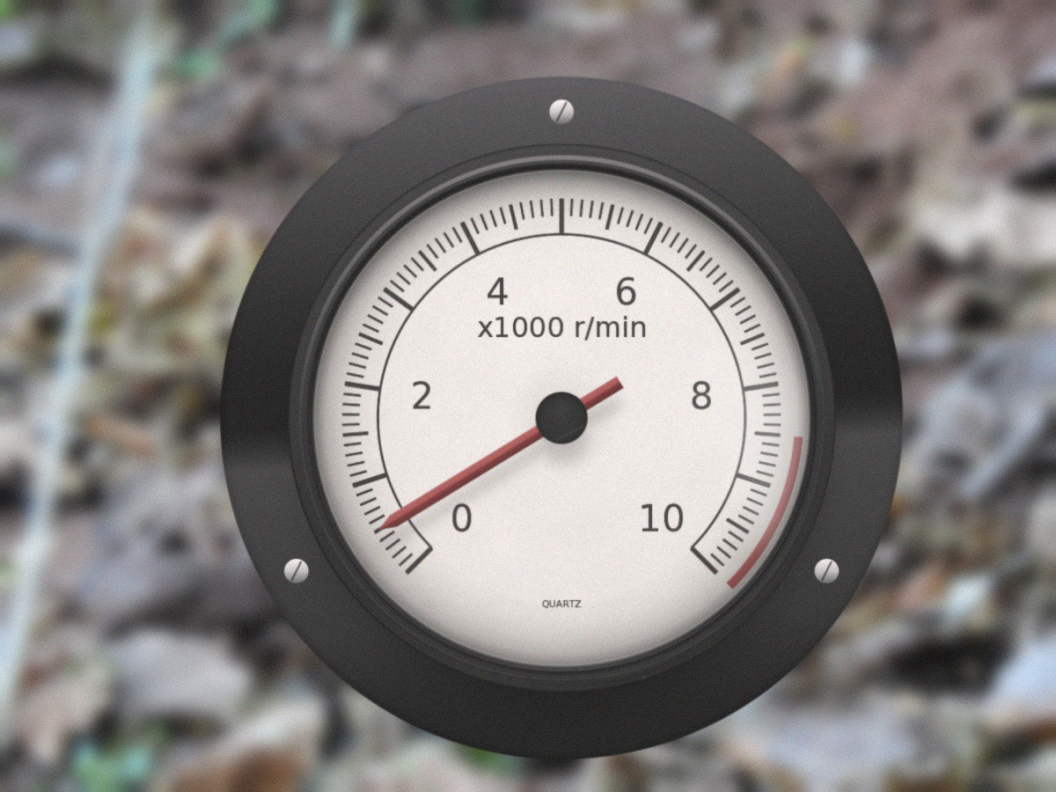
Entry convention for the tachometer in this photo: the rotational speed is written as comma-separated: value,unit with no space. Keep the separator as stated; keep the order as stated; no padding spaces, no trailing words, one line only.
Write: 500,rpm
